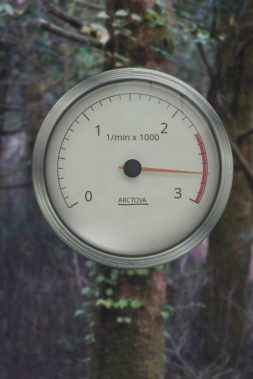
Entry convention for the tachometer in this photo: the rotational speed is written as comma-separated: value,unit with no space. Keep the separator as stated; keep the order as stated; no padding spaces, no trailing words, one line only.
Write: 2700,rpm
